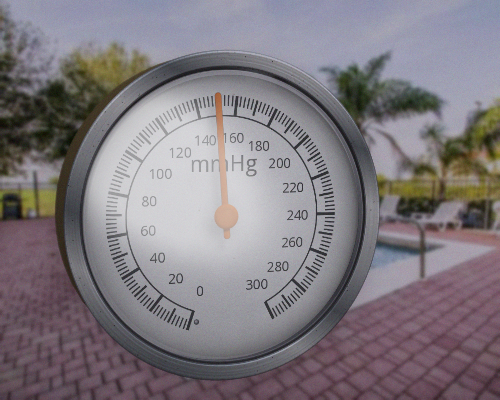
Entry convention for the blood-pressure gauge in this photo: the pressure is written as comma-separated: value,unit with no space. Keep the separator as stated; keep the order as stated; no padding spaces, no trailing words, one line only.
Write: 150,mmHg
